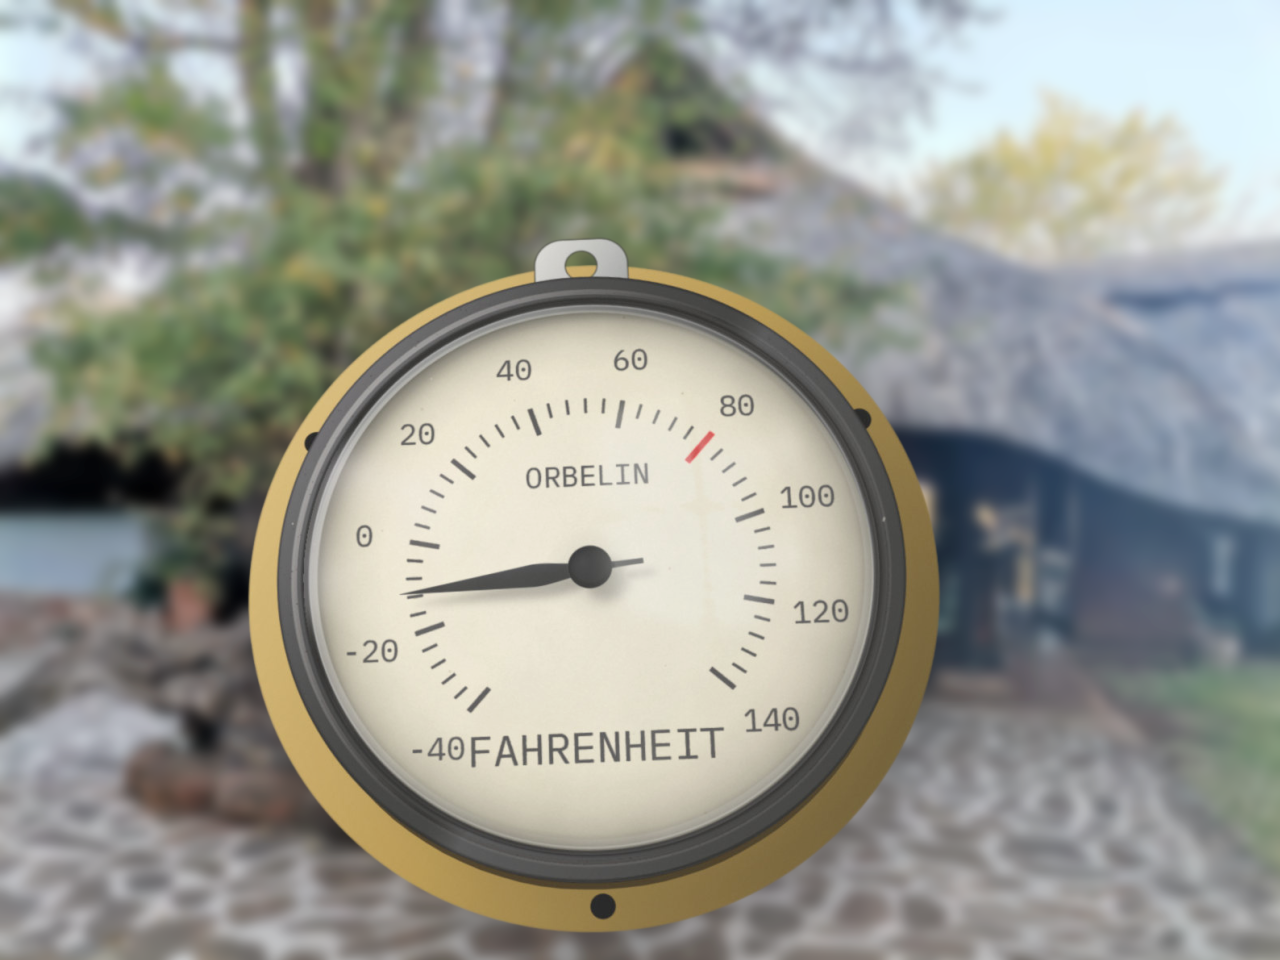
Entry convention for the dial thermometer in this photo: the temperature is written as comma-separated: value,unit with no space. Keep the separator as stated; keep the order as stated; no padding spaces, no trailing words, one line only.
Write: -12,°F
